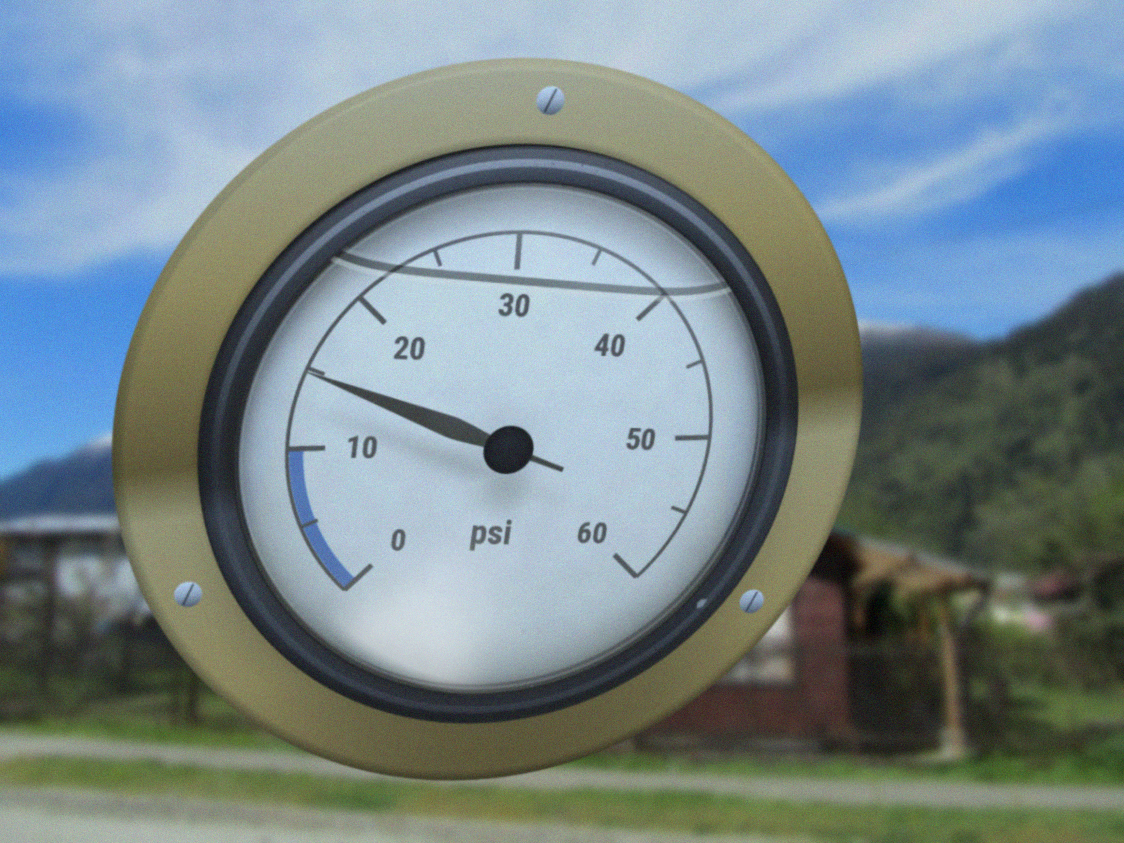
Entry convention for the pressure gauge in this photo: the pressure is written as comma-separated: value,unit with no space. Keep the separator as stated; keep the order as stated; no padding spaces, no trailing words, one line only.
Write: 15,psi
